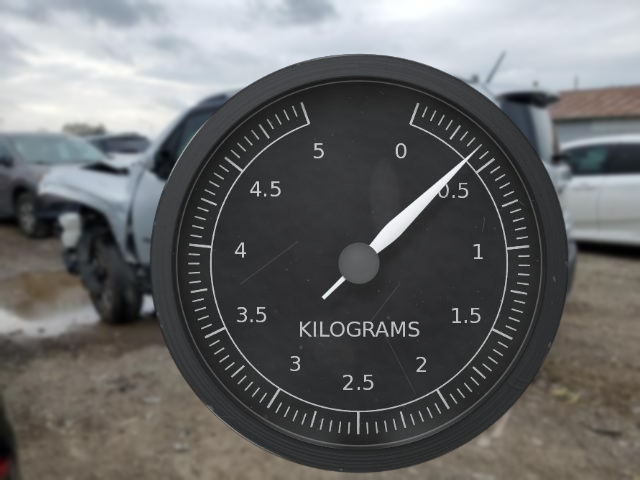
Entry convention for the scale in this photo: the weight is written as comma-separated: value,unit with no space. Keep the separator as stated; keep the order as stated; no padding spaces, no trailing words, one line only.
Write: 0.4,kg
